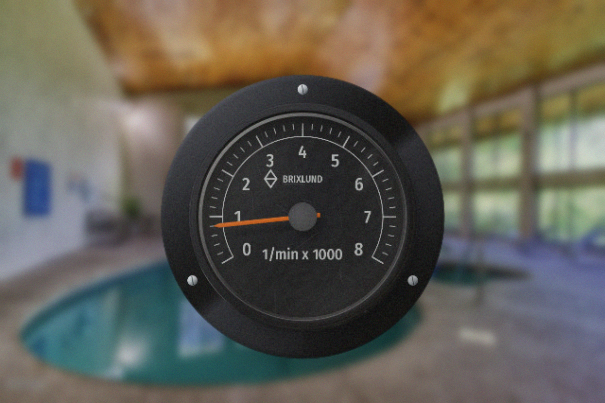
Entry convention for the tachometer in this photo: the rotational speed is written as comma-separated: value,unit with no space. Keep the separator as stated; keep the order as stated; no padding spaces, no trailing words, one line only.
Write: 800,rpm
